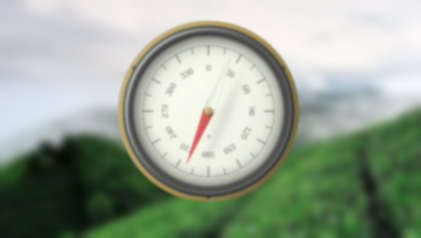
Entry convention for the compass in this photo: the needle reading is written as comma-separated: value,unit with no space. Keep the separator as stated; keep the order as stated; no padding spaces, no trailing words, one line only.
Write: 202.5,°
